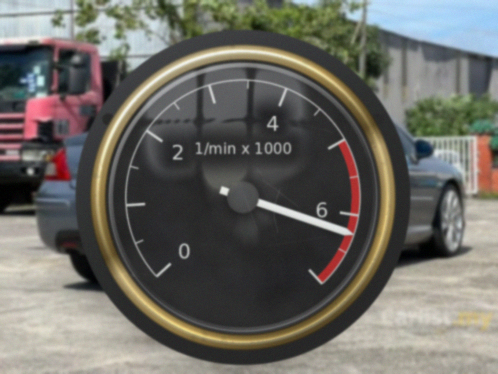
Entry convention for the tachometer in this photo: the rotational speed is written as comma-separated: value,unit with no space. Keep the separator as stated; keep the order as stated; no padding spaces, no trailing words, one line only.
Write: 6250,rpm
